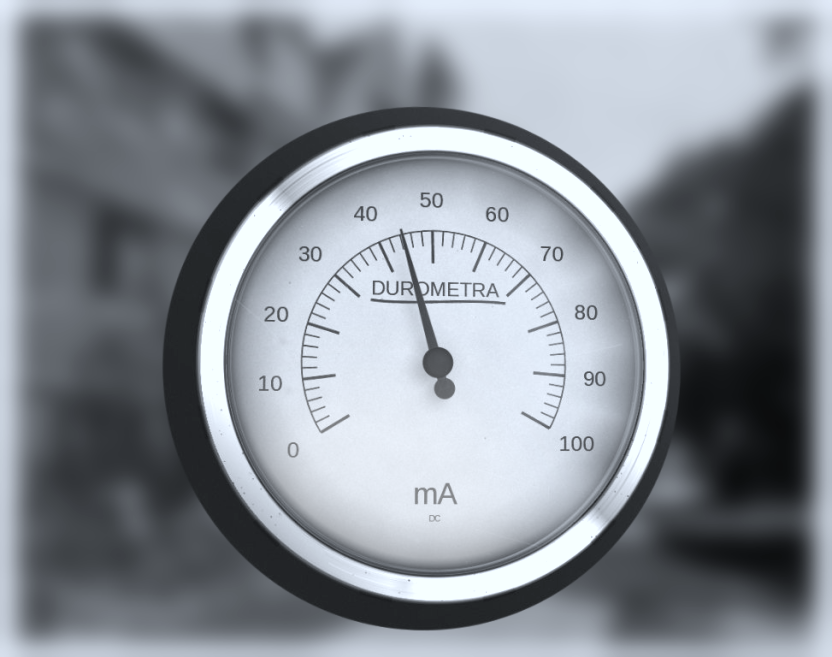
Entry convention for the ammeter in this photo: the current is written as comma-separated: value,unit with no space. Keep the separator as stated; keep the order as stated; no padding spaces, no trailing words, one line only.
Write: 44,mA
